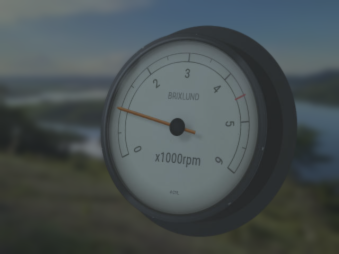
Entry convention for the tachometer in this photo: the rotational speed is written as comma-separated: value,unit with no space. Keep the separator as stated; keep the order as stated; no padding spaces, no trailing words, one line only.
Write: 1000,rpm
